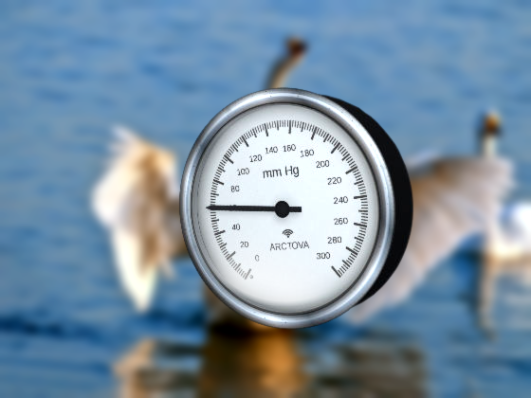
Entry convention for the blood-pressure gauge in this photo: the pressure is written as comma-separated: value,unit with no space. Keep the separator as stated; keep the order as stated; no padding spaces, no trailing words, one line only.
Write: 60,mmHg
